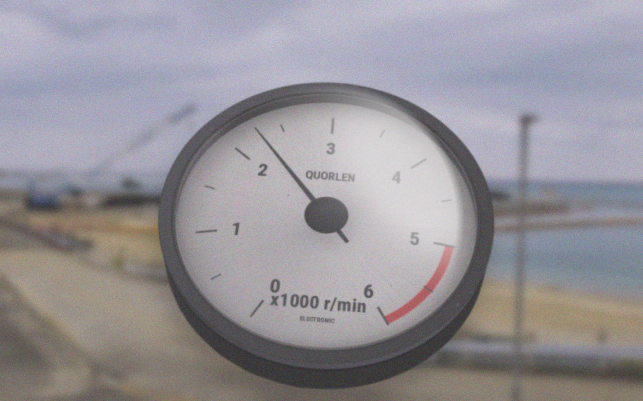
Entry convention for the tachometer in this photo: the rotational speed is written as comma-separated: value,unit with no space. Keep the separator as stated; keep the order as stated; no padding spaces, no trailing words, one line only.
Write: 2250,rpm
